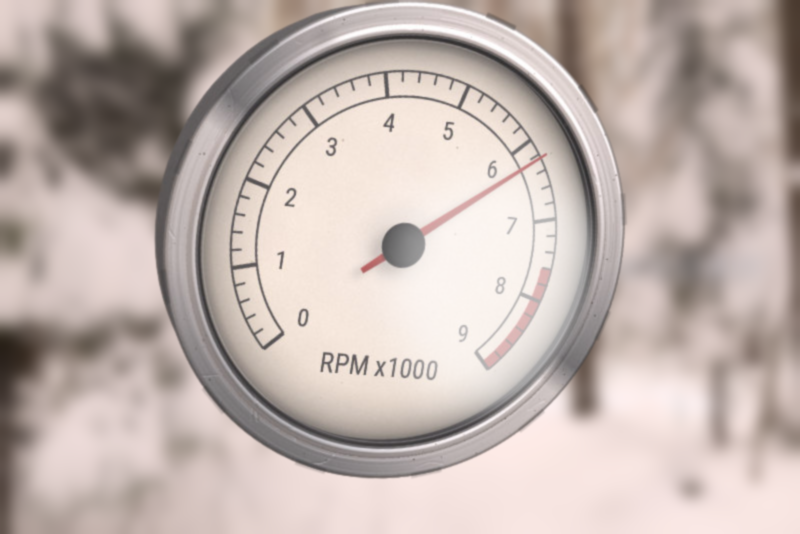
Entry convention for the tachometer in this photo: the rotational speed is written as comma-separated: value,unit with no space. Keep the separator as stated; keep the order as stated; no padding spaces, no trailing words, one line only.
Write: 6200,rpm
